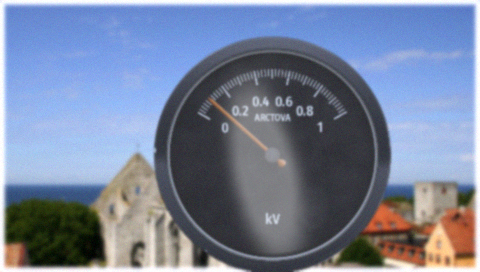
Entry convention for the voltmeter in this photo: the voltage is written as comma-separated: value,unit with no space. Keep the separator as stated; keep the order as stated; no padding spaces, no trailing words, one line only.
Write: 0.1,kV
